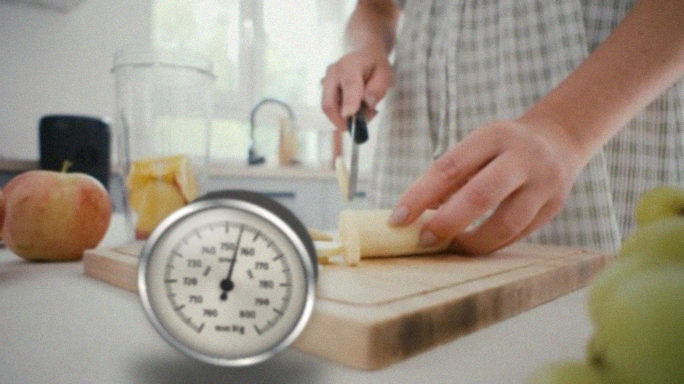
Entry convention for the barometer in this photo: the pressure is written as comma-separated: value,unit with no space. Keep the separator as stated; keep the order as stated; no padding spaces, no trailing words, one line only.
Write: 755,mmHg
